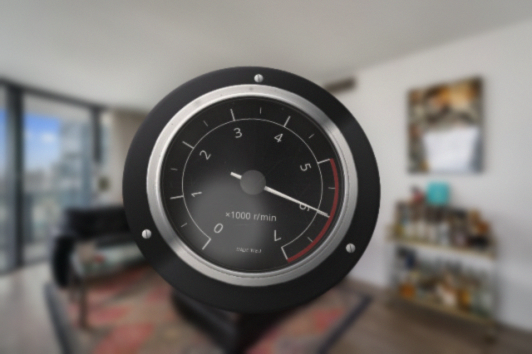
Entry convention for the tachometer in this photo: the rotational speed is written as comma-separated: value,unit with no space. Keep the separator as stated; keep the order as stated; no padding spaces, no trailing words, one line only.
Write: 6000,rpm
